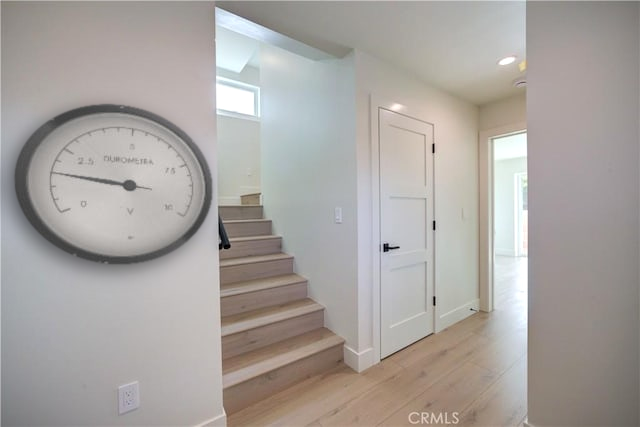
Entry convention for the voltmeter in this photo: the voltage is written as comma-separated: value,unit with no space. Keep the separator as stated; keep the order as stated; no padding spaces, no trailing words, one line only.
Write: 1.5,V
